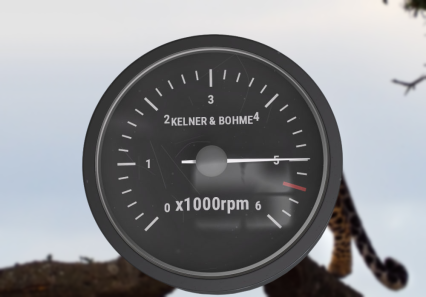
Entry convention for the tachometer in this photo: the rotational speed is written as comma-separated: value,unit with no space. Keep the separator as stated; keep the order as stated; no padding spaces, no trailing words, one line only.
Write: 5000,rpm
